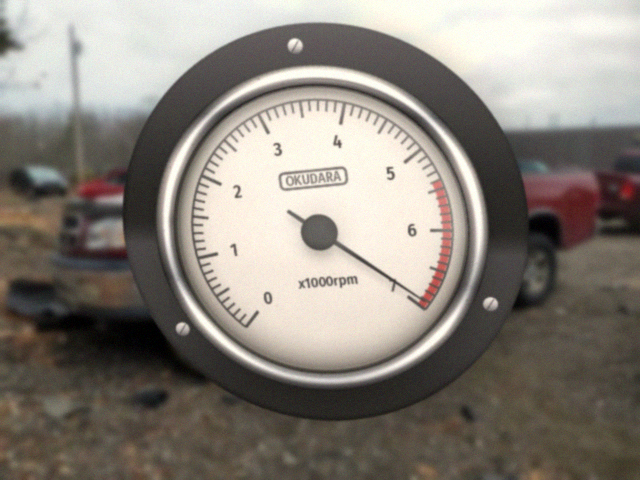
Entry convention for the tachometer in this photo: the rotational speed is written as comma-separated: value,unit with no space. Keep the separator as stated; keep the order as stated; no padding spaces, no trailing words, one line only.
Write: 6900,rpm
